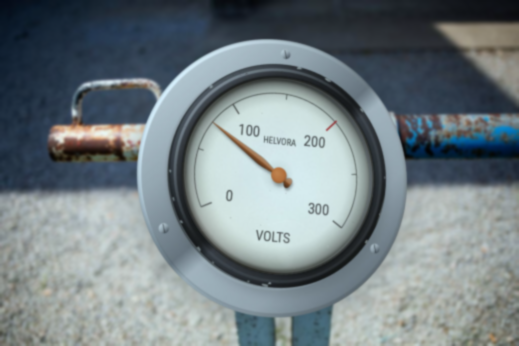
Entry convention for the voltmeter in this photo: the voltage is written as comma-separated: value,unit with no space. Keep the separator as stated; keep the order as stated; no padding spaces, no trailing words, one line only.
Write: 75,V
